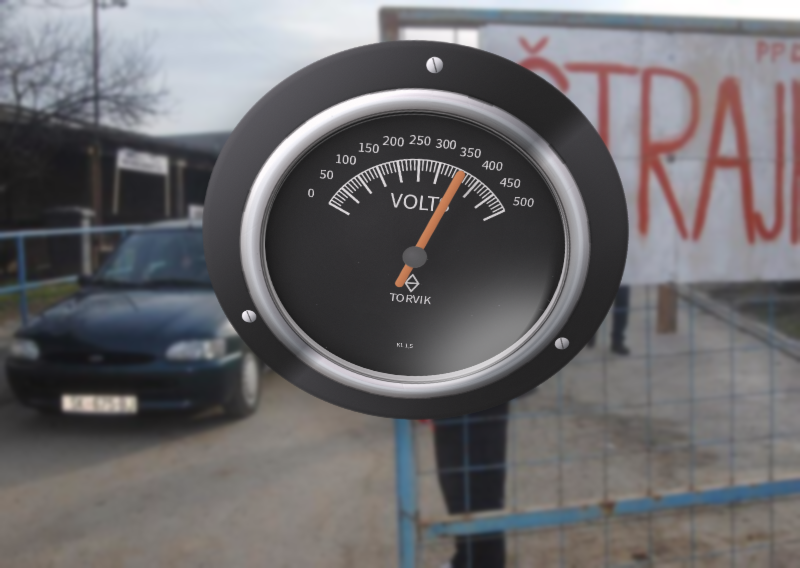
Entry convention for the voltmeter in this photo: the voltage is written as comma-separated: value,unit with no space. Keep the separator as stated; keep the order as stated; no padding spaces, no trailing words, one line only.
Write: 350,V
